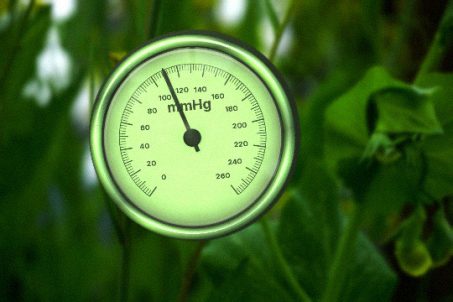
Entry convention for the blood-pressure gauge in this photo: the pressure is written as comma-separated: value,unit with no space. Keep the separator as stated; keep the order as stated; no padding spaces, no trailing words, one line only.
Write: 110,mmHg
